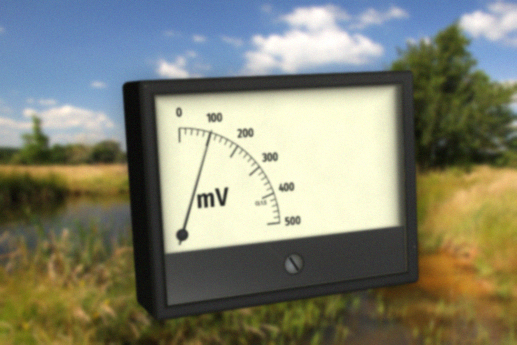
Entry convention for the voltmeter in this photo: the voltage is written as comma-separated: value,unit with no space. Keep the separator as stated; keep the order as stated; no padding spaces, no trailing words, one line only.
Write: 100,mV
